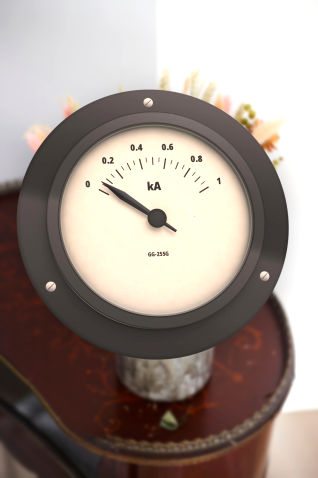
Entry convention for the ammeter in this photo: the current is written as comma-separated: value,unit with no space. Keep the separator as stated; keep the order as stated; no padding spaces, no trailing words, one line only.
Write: 0.05,kA
